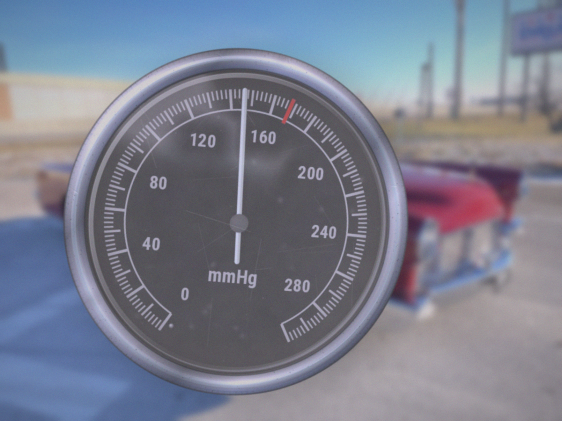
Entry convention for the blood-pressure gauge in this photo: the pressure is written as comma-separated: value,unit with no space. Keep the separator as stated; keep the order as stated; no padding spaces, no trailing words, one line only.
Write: 146,mmHg
